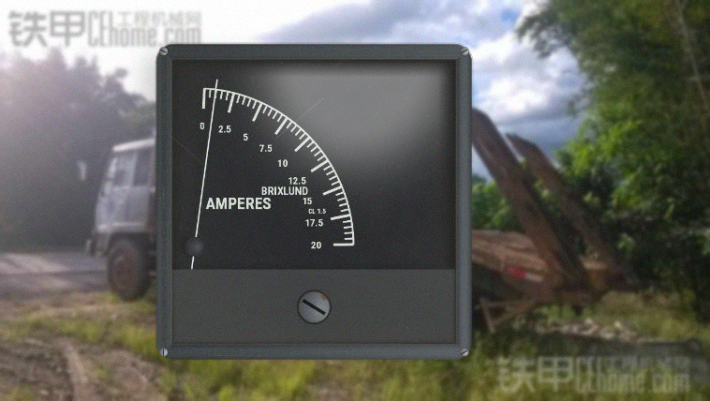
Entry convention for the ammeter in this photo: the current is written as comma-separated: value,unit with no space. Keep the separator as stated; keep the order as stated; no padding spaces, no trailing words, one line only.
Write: 1,A
